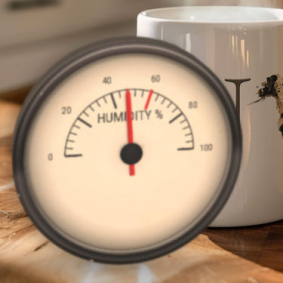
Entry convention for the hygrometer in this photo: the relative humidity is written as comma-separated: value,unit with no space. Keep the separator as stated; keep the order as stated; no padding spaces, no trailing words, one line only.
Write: 48,%
